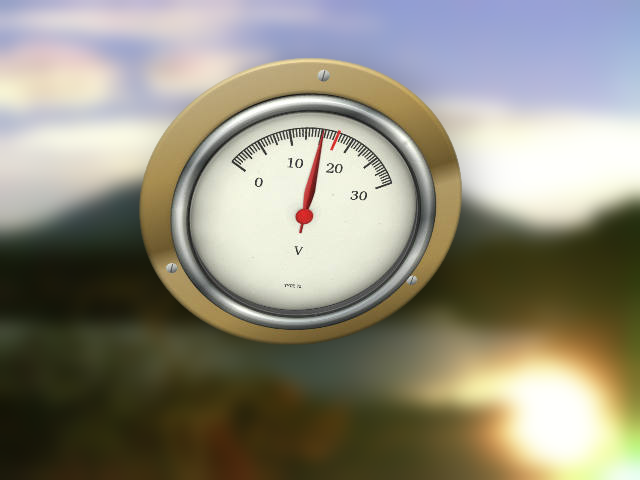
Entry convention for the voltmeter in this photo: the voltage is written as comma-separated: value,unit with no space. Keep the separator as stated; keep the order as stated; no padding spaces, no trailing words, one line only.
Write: 15,V
